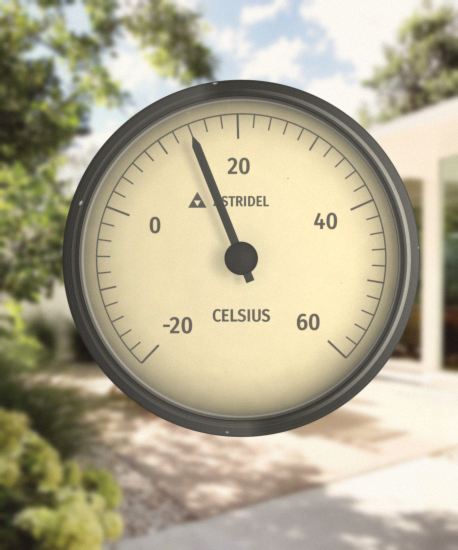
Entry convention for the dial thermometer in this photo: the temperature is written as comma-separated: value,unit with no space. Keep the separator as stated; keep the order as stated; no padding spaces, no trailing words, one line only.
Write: 14,°C
